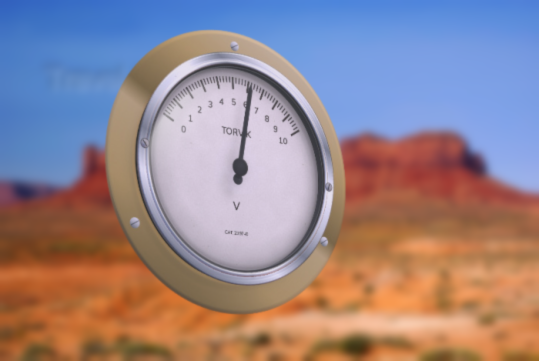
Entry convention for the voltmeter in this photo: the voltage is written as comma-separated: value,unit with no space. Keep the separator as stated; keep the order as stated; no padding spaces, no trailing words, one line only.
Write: 6,V
